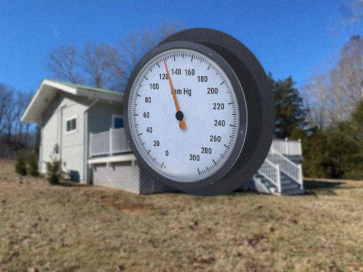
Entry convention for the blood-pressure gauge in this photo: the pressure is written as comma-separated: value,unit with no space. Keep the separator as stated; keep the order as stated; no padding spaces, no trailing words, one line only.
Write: 130,mmHg
